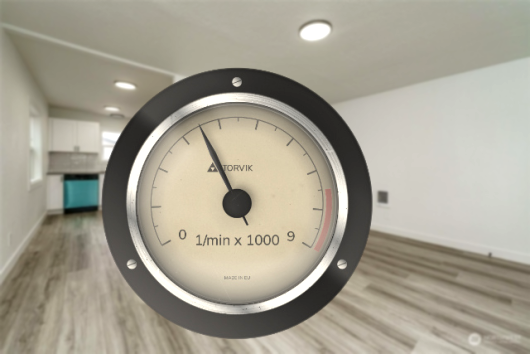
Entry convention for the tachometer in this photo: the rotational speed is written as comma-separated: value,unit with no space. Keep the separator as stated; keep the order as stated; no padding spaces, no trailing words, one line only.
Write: 3500,rpm
